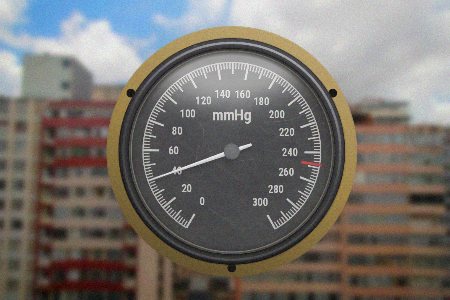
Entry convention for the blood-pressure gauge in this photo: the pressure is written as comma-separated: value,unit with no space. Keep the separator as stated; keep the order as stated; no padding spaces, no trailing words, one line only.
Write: 40,mmHg
